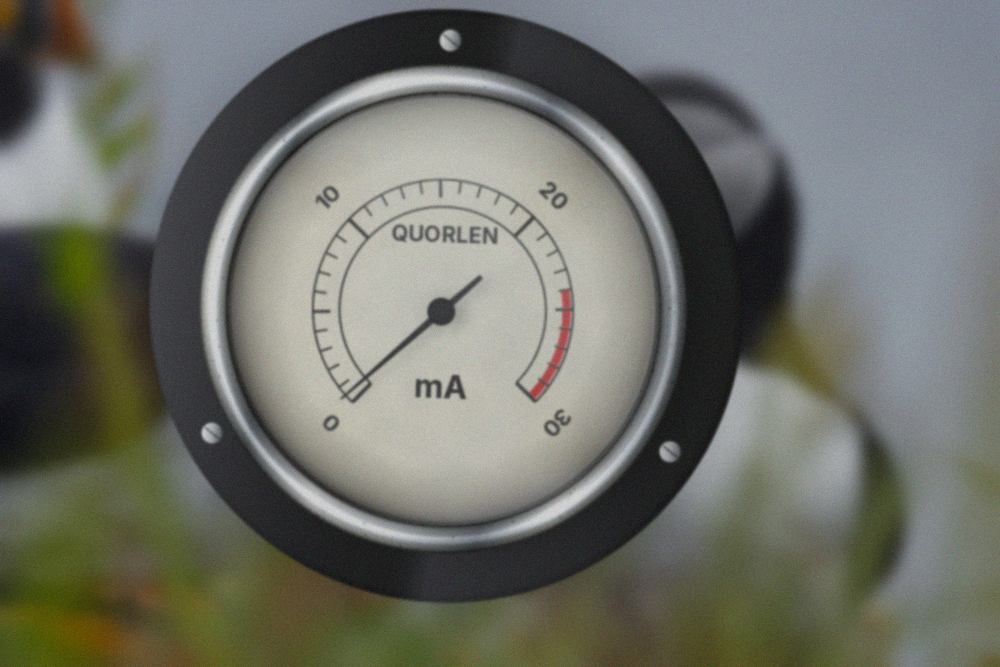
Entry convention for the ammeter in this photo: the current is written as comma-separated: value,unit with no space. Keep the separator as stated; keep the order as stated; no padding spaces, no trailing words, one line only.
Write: 0.5,mA
